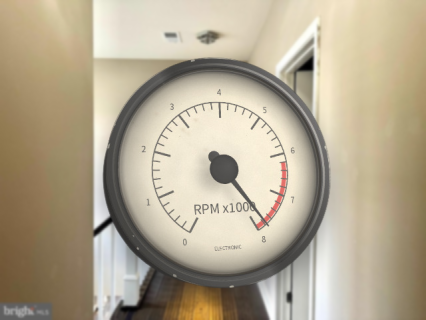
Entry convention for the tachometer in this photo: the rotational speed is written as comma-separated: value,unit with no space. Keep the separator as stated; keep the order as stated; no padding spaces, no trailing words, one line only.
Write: 7800,rpm
